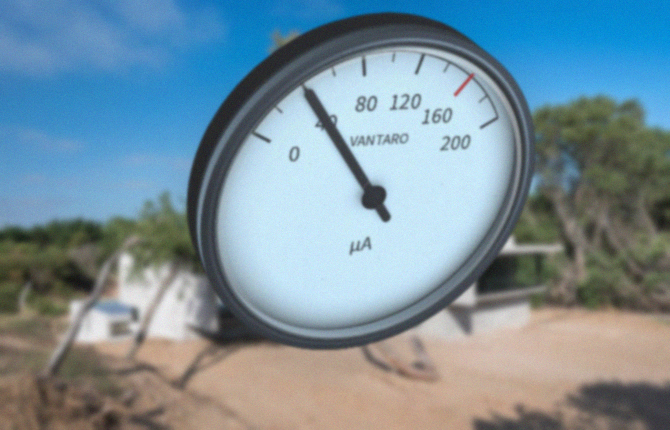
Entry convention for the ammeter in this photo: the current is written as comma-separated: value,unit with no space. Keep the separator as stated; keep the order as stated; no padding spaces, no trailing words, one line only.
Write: 40,µA
